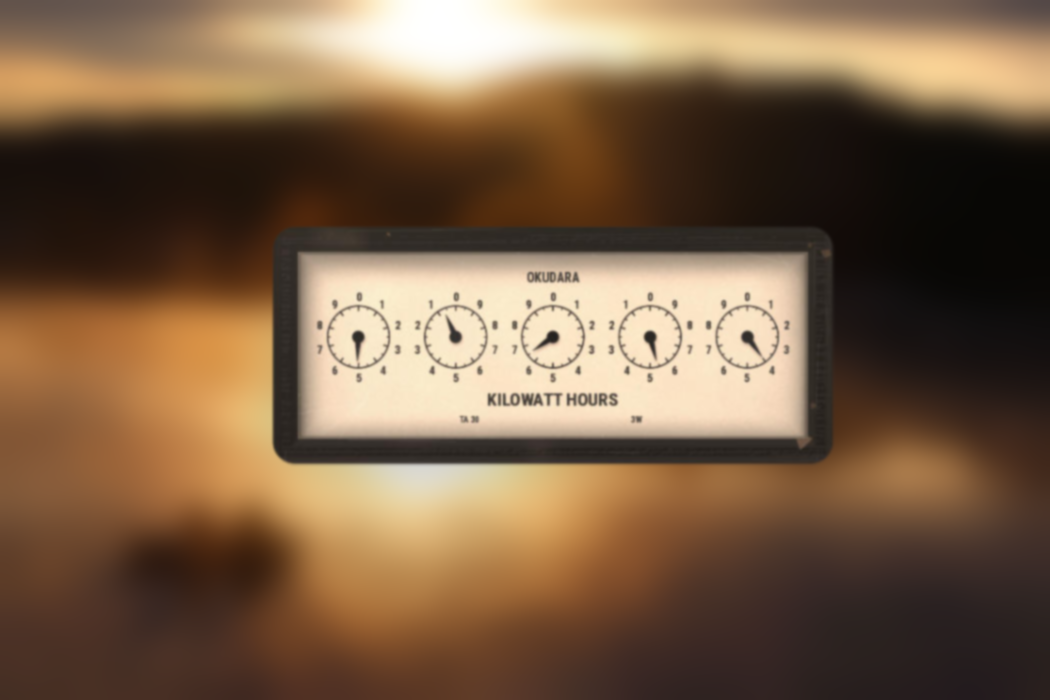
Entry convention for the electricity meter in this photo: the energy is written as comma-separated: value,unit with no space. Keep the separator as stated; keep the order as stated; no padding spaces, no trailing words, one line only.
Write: 50654,kWh
